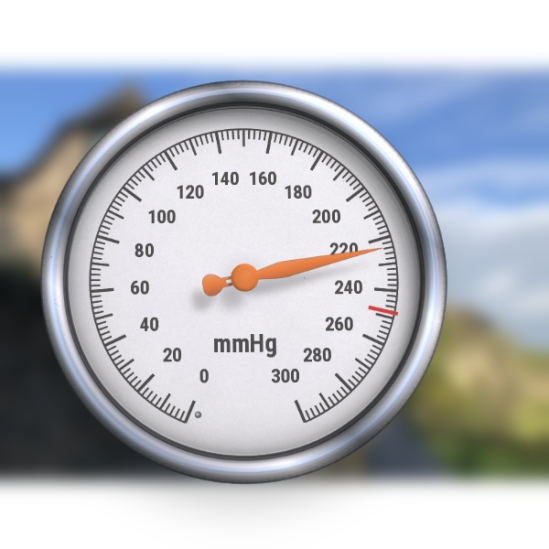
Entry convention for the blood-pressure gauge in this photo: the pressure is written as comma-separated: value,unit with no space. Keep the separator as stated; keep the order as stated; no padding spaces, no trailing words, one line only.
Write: 224,mmHg
